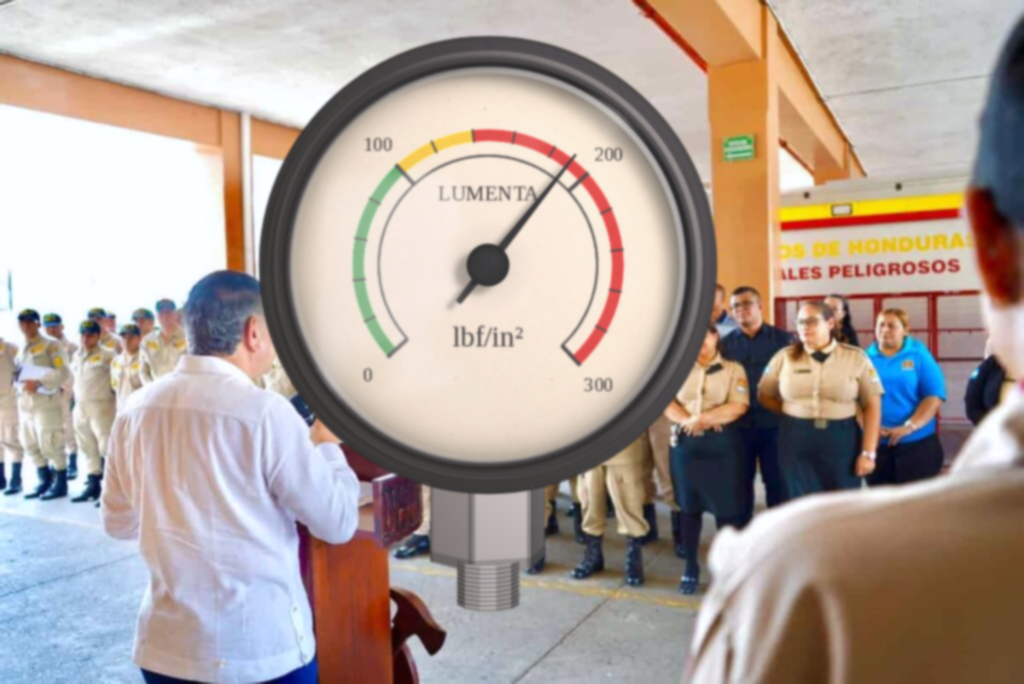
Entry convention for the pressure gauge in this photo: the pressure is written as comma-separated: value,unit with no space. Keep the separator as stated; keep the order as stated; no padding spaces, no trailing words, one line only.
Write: 190,psi
